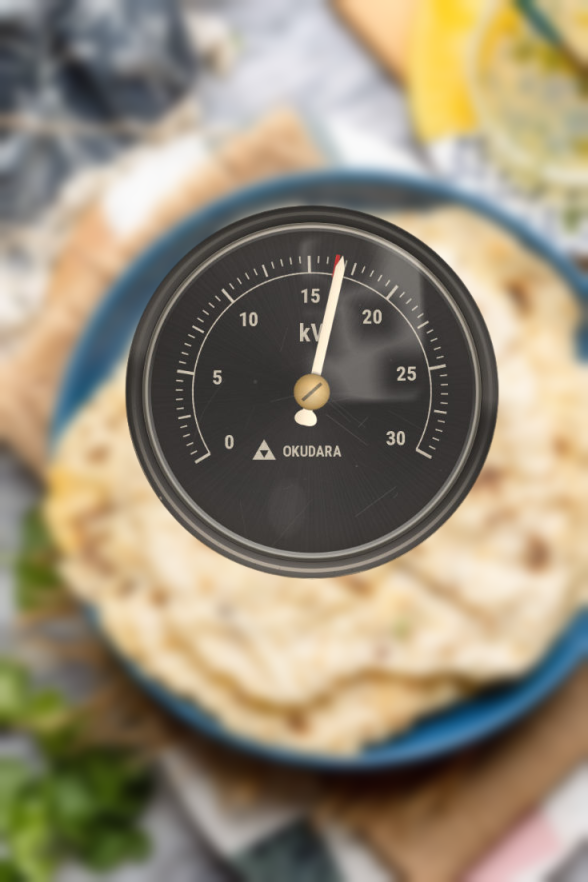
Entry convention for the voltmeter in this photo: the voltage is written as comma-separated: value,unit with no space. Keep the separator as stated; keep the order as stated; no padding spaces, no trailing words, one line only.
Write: 16.75,kV
